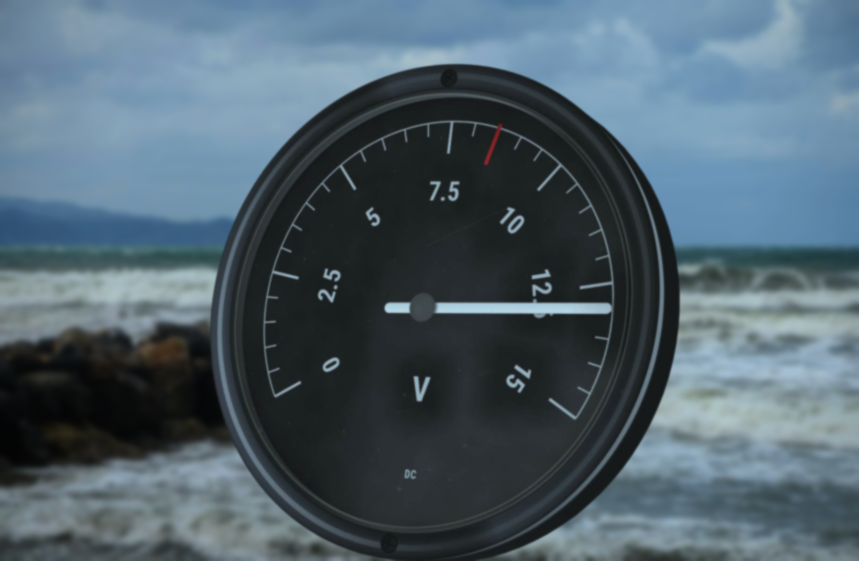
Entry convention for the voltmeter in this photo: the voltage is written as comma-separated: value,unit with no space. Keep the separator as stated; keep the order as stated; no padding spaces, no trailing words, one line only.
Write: 13,V
